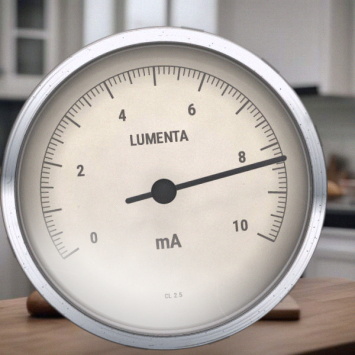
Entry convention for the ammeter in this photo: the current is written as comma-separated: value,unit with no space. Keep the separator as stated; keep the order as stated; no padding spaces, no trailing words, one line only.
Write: 8.3,mA
